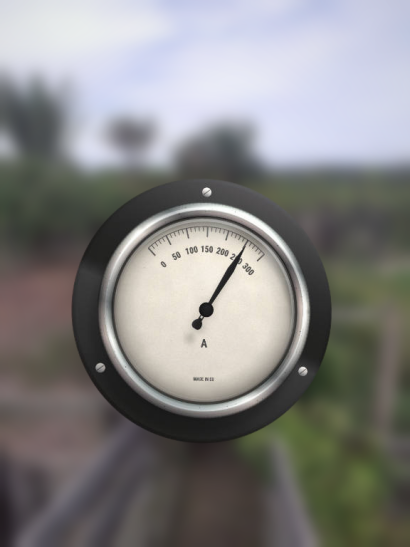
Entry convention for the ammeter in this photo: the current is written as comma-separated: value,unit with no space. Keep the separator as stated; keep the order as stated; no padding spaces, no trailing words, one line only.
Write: 250,A
